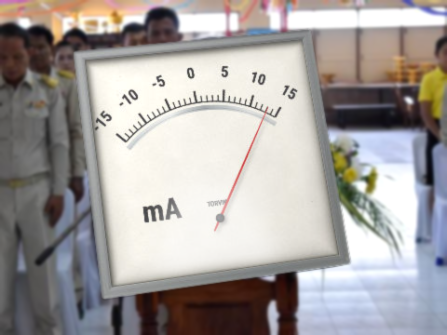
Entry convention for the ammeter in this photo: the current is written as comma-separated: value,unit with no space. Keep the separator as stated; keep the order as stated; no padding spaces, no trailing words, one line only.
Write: 13,mA
